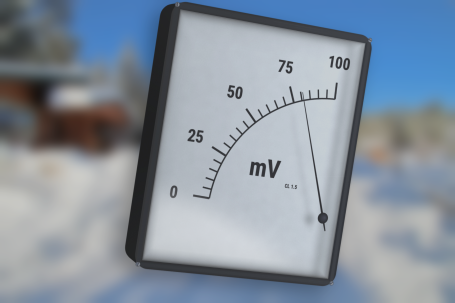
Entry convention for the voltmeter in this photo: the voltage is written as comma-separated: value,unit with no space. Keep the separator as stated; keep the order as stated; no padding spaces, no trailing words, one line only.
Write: 80,mV
